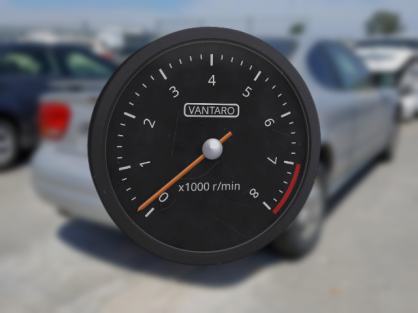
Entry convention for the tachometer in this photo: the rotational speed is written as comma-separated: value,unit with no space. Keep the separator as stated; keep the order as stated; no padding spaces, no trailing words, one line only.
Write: 200,rpm
